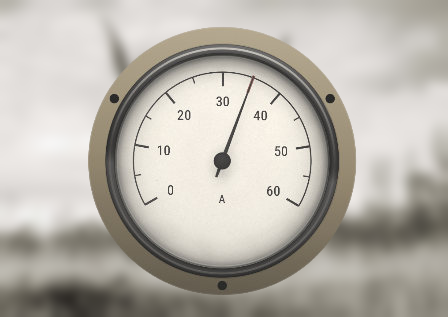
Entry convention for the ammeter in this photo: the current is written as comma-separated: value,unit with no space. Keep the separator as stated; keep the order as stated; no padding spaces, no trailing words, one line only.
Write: 35,A
